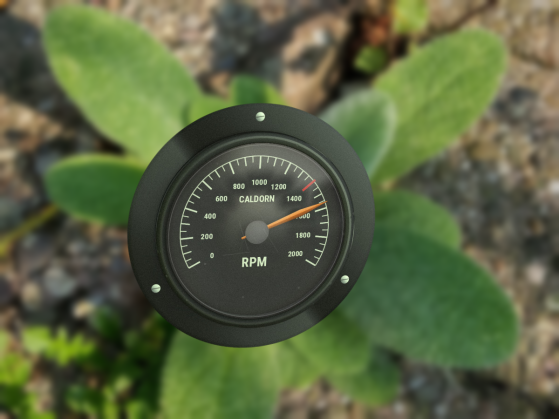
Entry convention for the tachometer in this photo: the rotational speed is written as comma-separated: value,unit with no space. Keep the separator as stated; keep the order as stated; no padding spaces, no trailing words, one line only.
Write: 1550,rpm
